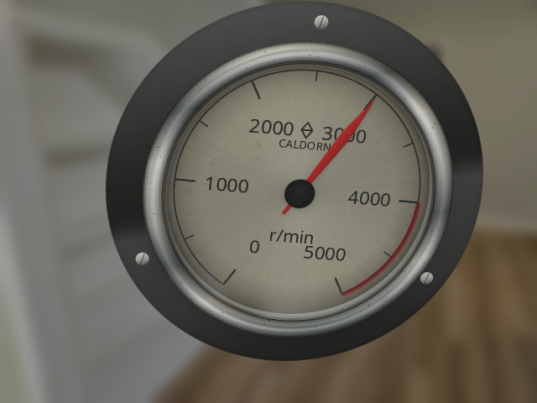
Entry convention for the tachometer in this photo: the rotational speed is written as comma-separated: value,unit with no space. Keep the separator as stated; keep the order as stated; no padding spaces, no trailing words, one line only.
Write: 3000,rpm
